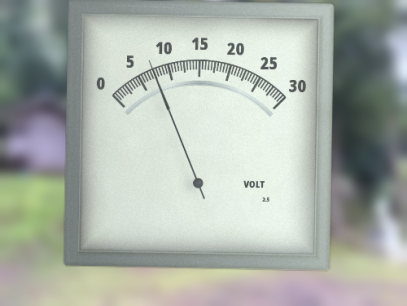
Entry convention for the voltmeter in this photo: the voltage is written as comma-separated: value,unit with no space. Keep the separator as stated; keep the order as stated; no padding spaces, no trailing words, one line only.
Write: 7.5,V
